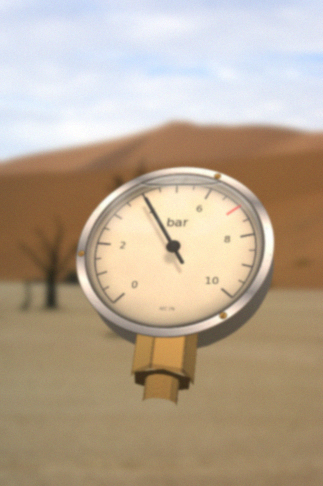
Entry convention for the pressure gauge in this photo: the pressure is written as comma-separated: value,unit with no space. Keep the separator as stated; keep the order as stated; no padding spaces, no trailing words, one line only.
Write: 4,bar
